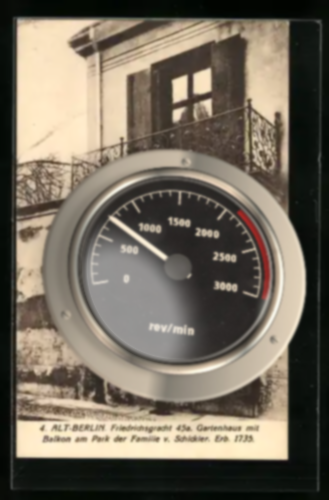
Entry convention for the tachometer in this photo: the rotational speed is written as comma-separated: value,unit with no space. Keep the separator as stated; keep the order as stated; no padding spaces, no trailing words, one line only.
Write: 700,rpm
